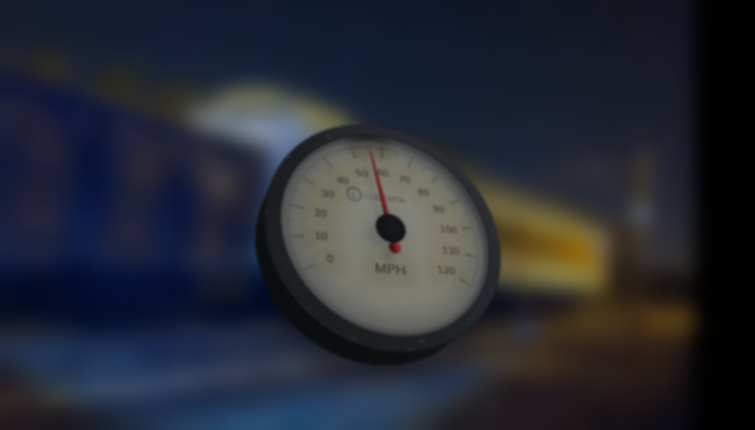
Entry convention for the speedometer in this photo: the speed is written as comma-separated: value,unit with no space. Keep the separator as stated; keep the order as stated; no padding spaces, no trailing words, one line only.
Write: 55,mph
